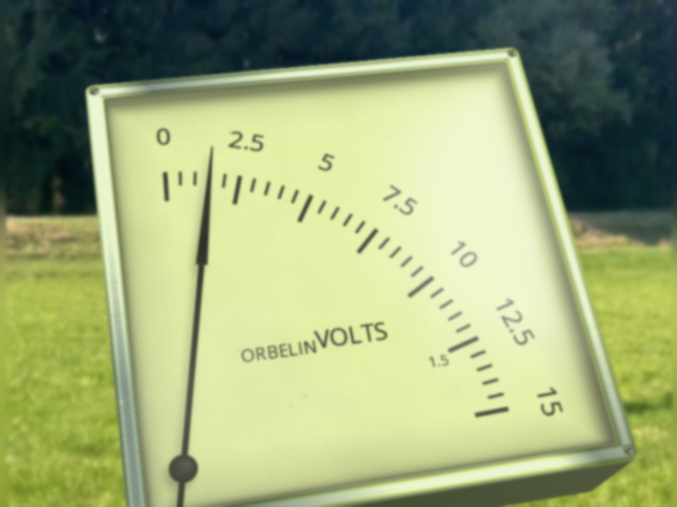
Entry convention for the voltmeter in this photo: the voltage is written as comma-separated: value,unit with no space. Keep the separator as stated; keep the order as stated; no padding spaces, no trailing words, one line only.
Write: 1.5,V
